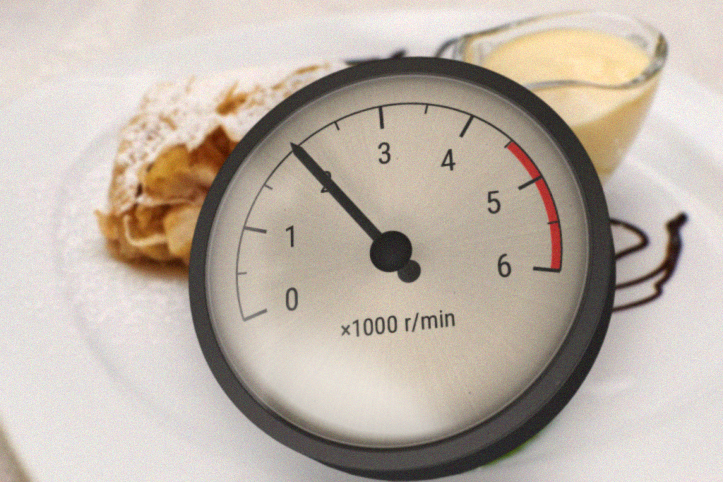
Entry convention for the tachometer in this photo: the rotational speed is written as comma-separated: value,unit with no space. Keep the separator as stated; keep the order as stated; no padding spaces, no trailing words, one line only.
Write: 2000,rpm
